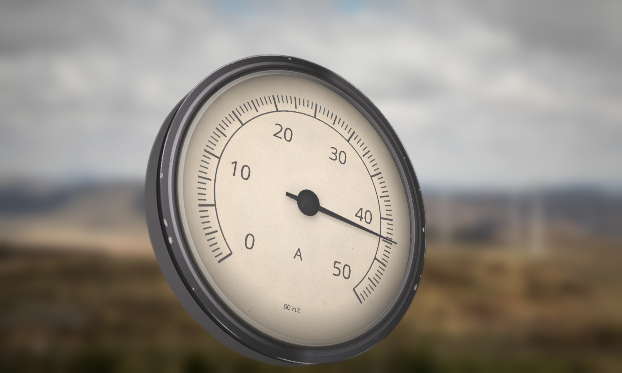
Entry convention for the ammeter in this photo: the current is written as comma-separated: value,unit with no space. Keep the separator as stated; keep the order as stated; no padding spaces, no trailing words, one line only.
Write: 42.5,A
